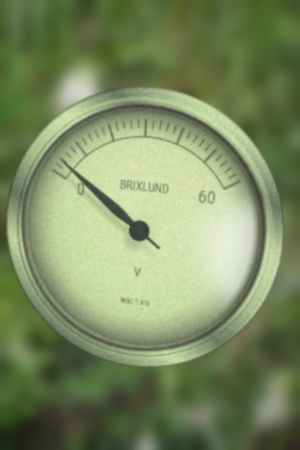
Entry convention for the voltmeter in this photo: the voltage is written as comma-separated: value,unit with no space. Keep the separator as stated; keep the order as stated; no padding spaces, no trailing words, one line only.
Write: 4,V
